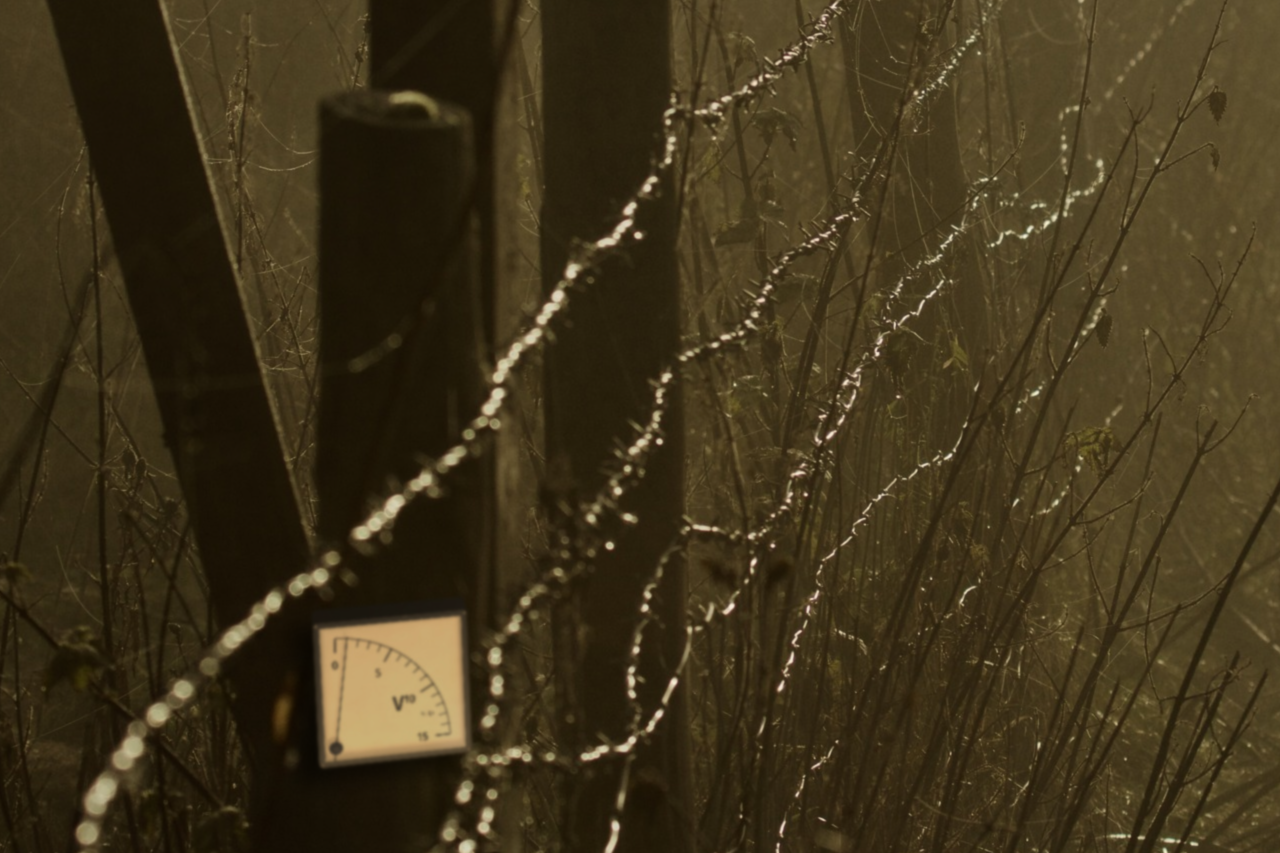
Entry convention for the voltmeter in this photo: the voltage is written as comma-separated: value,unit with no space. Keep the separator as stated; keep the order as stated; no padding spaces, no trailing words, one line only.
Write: 1,V
